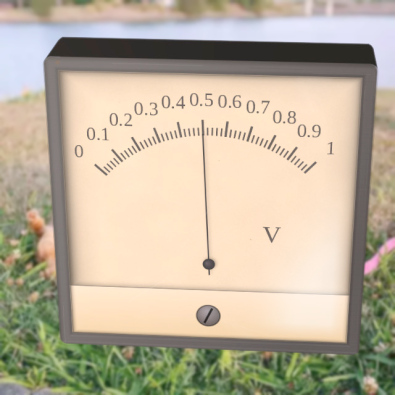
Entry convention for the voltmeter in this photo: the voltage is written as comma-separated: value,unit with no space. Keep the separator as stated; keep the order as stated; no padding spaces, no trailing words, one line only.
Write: 0.5,V
